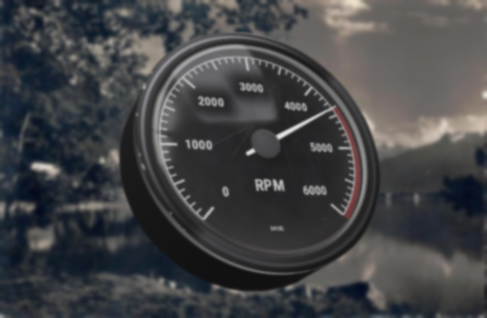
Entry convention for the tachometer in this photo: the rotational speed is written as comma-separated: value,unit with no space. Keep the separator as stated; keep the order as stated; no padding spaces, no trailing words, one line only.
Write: 4400,rpm
